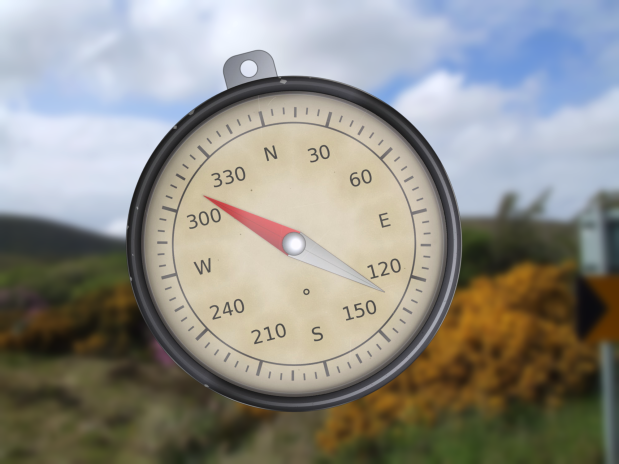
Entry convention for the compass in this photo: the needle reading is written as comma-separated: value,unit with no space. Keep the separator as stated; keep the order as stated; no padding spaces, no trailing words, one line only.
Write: 312.5,°
